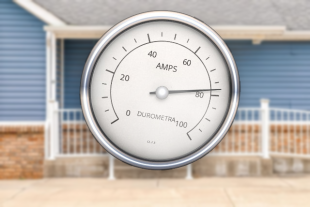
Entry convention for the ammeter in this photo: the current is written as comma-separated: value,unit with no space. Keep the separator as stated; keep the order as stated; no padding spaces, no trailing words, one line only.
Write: 77.5,A
